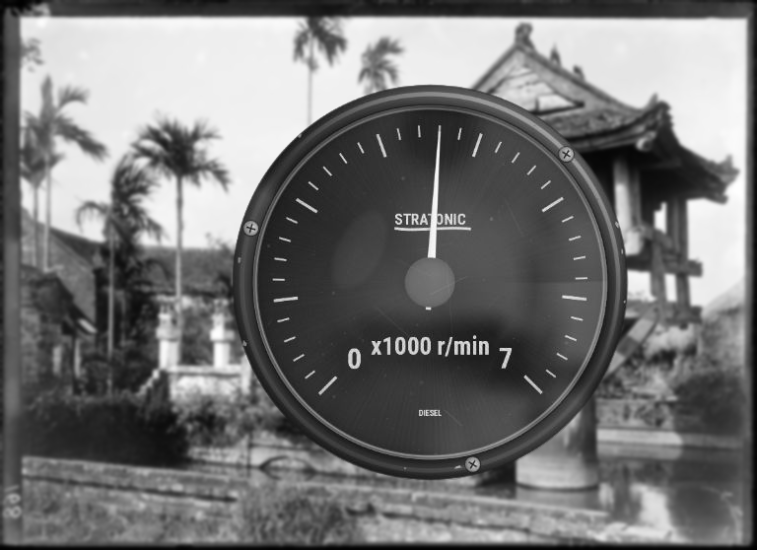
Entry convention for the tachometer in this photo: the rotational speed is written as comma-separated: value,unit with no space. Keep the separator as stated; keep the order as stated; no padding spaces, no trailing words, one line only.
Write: 3600,rpm
